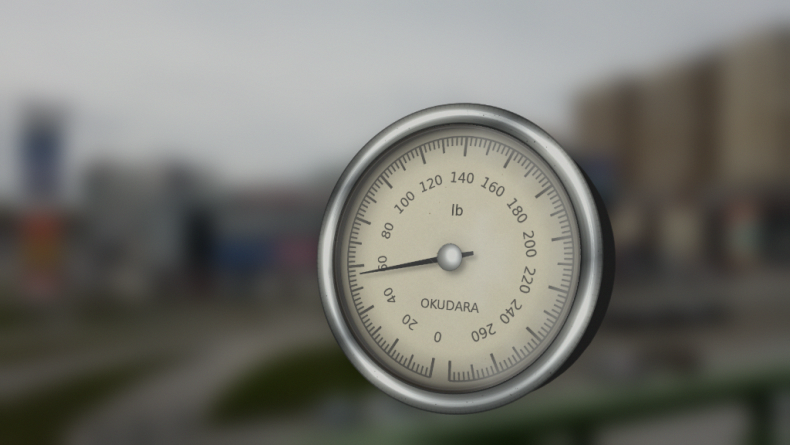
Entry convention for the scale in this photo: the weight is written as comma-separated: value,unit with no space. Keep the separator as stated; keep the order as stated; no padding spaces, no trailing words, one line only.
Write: 56,lb
